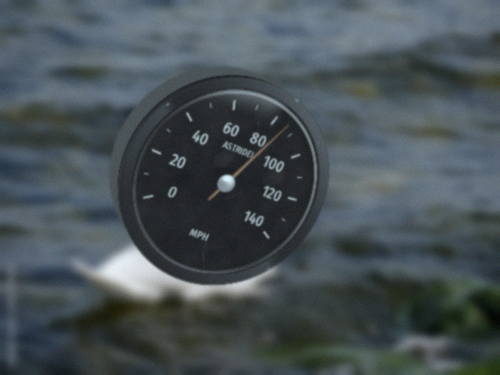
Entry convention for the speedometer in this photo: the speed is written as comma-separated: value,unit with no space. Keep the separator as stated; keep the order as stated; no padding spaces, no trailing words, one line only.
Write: 85,mph
